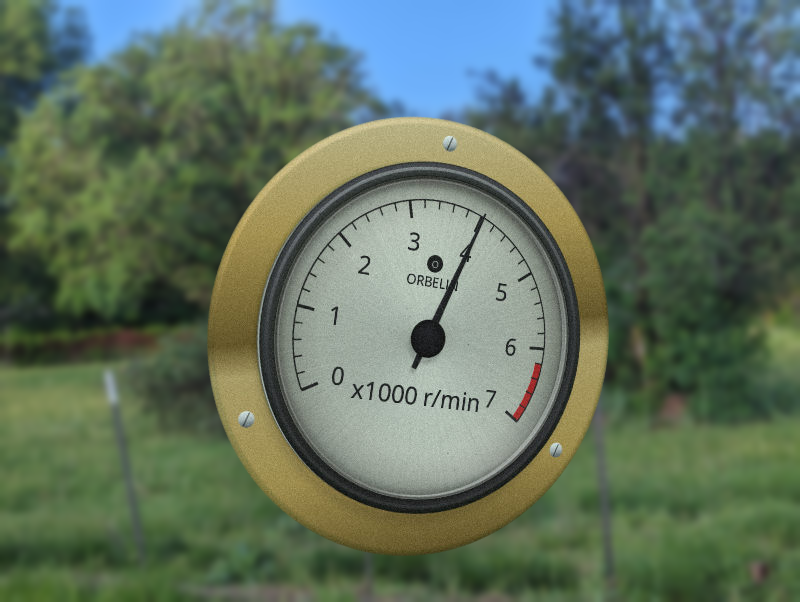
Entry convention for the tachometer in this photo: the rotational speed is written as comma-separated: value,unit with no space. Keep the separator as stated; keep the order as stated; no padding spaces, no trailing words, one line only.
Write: 4000,rpm
